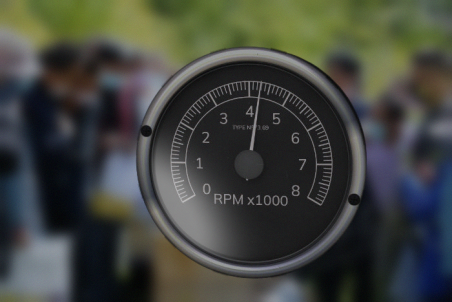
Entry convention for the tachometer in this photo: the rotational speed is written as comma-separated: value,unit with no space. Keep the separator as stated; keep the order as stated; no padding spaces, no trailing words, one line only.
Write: 4300,rpm
